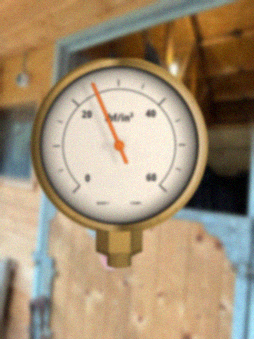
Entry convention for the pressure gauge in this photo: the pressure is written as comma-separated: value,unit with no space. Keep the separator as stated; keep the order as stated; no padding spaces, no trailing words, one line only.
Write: 25,psi
